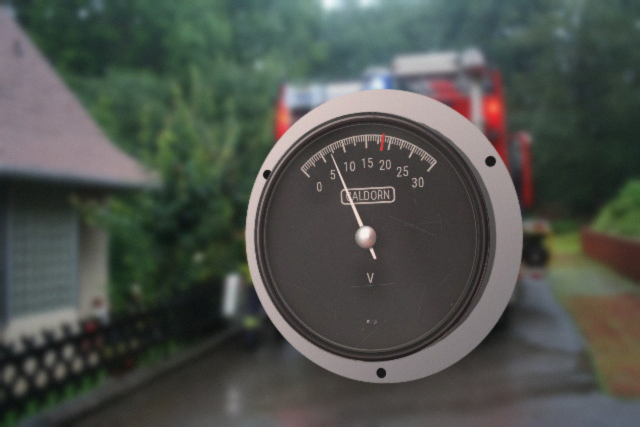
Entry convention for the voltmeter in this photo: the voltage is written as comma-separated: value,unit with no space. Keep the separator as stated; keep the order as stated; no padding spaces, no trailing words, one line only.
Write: 7.5,V
